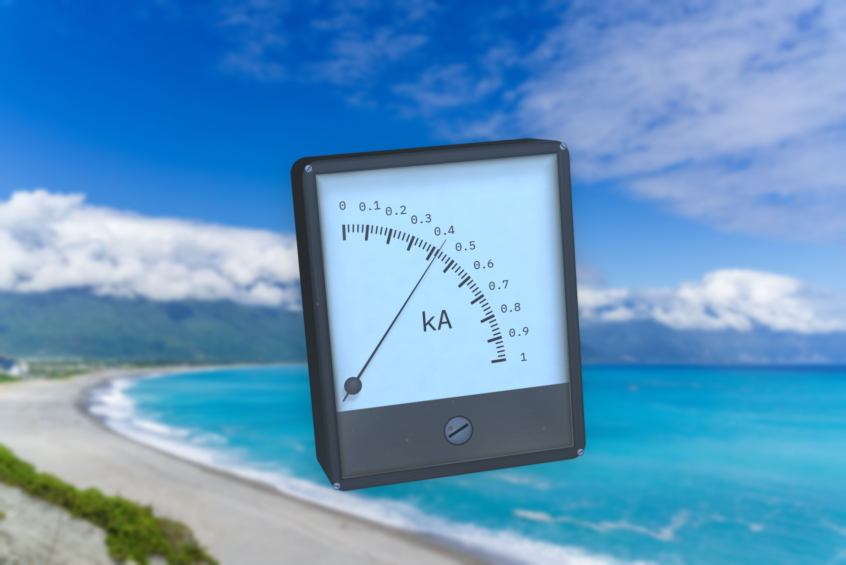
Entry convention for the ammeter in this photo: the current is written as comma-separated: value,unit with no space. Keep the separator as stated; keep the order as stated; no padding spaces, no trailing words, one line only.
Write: 0.42,kA
